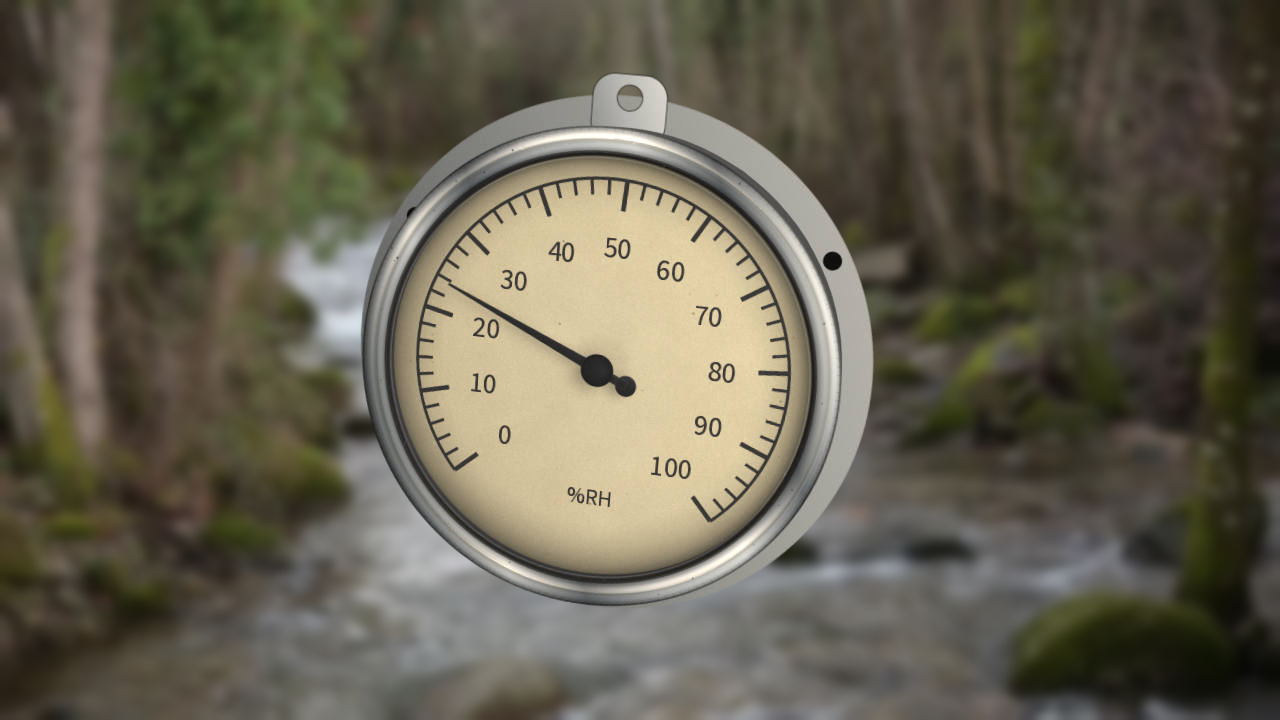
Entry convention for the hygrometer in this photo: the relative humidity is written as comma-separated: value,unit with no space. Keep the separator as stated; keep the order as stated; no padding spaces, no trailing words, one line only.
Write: 24,%
